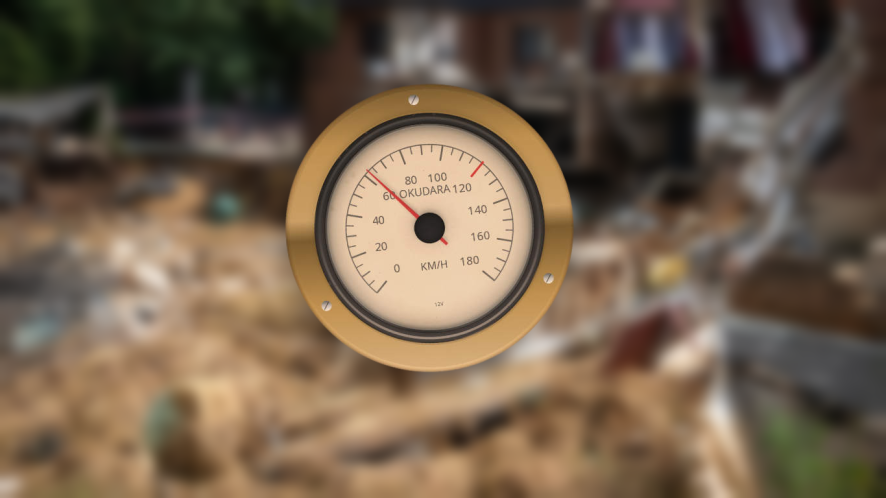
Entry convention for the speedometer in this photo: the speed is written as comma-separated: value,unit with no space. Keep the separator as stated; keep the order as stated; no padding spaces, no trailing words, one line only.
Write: 62.5,km/h
